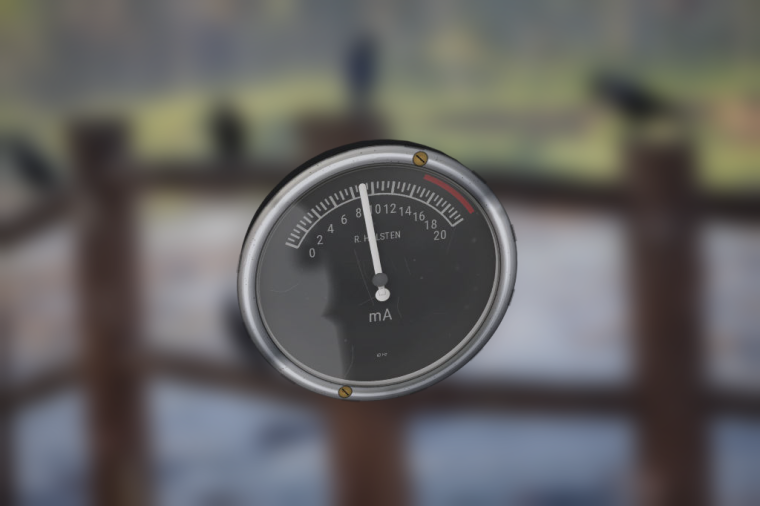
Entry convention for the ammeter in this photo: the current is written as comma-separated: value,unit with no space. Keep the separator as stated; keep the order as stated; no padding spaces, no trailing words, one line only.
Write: 9,mA
